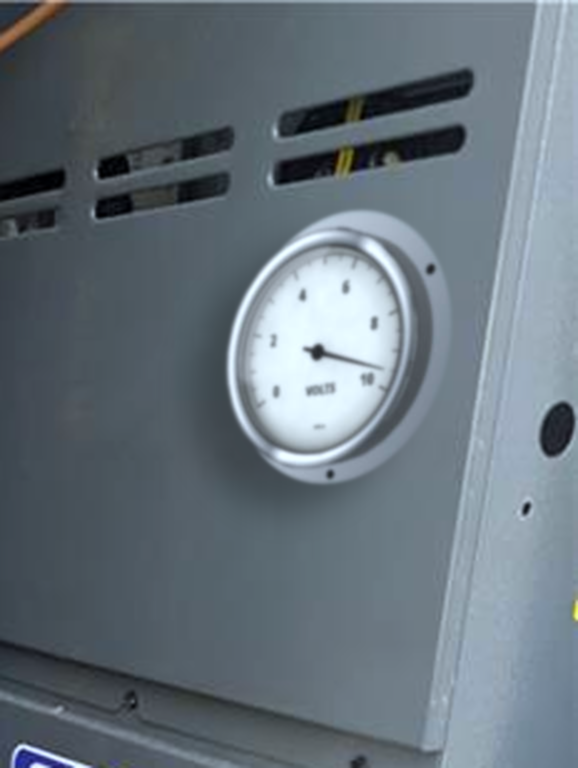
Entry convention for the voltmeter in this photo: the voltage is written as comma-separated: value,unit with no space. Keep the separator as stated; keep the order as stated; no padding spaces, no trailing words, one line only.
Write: 9.5,V
